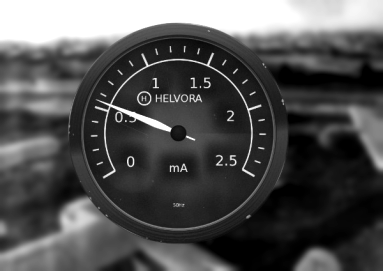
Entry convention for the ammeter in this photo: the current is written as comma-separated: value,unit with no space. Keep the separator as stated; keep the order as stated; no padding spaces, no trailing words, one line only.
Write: 0.55,mA
